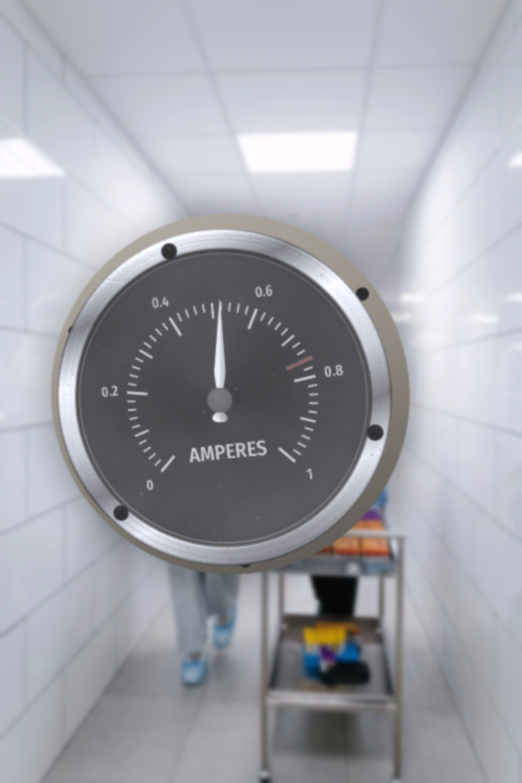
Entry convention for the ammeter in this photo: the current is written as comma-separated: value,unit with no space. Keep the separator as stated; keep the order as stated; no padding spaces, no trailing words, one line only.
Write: 0.52,A
